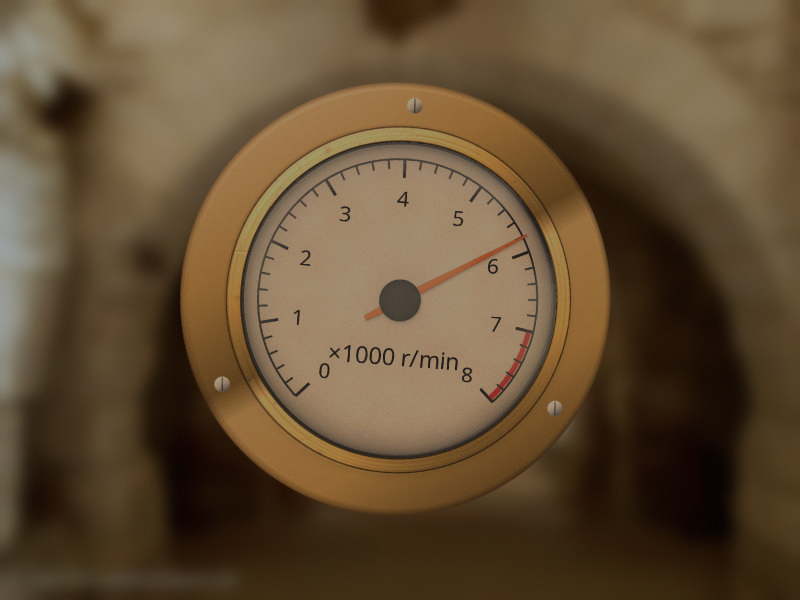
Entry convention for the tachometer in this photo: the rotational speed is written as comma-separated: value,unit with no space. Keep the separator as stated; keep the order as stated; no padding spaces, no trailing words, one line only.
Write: 5800,rpm
